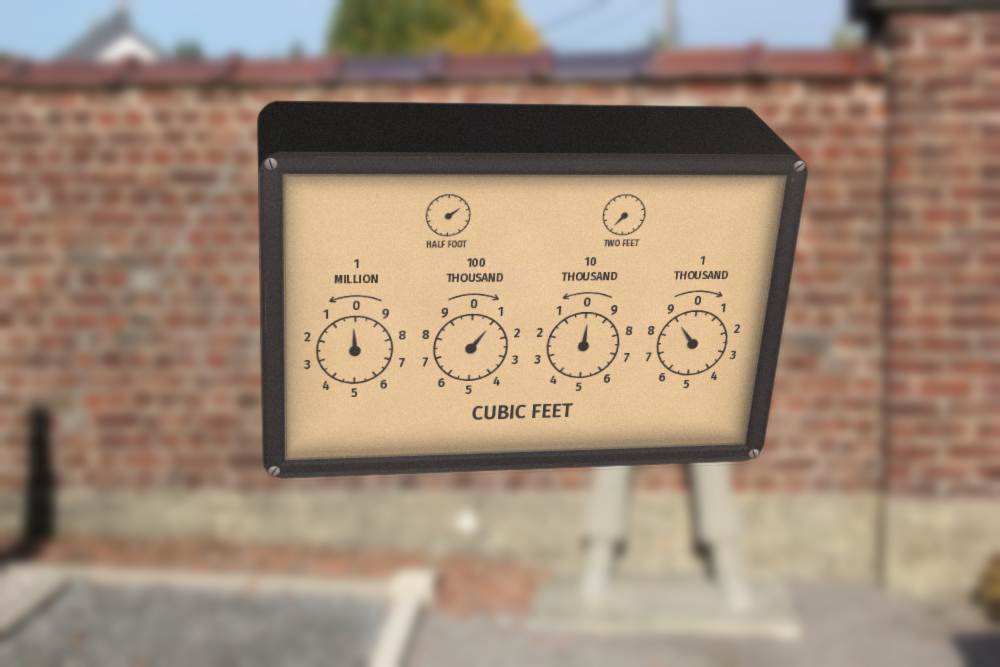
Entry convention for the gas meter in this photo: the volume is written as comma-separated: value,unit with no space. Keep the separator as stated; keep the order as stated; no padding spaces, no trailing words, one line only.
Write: 9900,ft³
